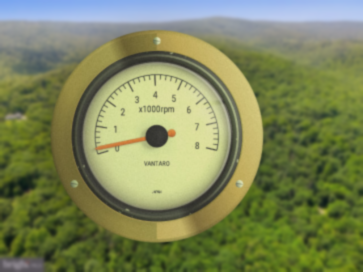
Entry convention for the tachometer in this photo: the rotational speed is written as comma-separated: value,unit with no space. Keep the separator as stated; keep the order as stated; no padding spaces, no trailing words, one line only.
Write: 200,rpm
